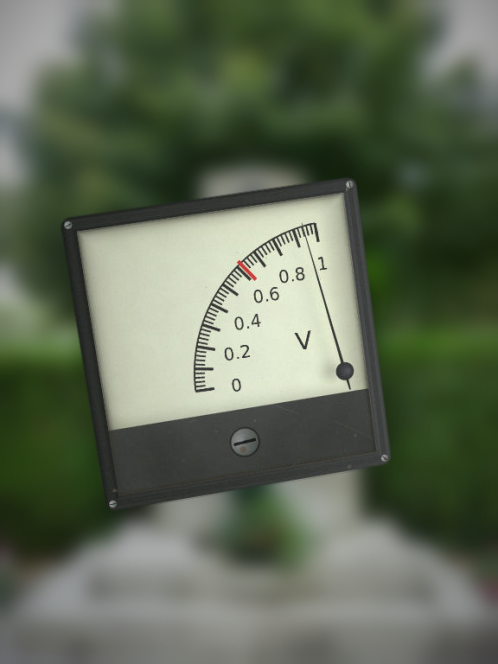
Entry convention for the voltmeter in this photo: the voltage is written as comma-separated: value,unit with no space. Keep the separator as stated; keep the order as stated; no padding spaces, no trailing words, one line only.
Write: 0.94,V
